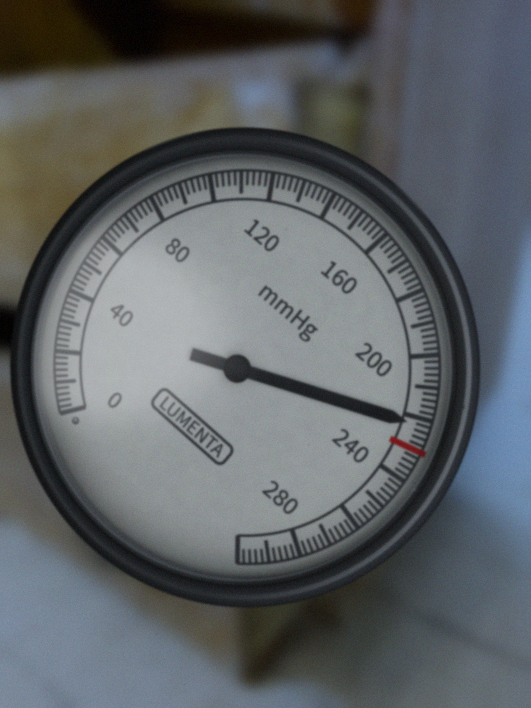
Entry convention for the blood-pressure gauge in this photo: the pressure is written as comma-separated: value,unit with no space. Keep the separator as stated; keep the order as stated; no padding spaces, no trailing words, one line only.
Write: 222,mmHg
